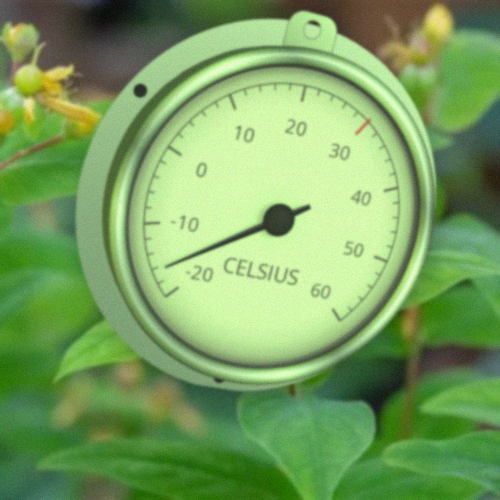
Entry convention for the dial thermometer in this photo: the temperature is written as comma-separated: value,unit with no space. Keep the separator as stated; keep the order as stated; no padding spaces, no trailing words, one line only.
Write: -16,°C
